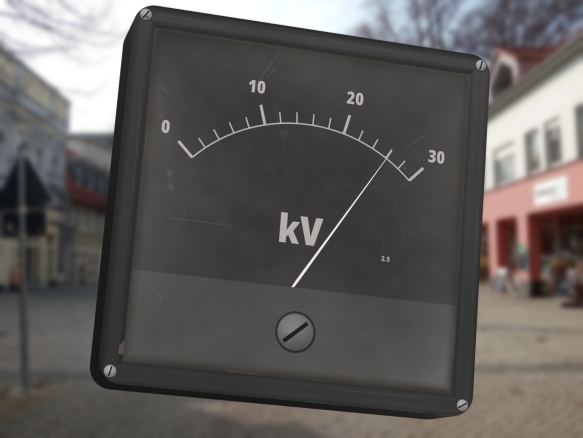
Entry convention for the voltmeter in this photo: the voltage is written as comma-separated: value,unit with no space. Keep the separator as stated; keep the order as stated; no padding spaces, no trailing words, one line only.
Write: 26,kV
